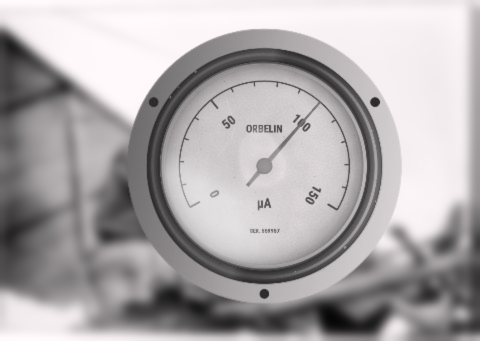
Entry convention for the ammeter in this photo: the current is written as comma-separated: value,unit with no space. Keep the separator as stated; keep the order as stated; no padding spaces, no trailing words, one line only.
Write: 100,µA
